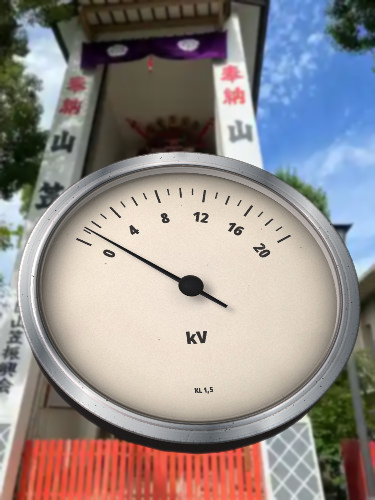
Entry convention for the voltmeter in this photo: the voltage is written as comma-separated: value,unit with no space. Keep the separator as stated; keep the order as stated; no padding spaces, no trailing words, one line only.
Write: 1,kV
